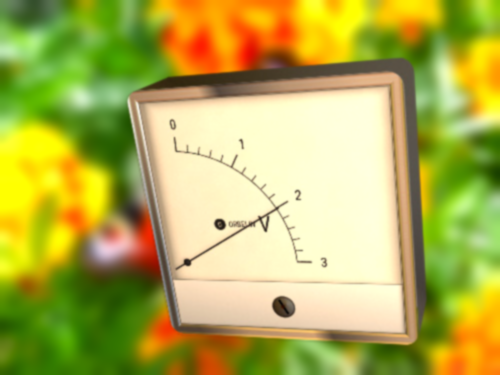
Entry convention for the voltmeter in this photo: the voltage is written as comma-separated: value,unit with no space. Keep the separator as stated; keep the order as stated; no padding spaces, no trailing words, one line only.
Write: 2,V
